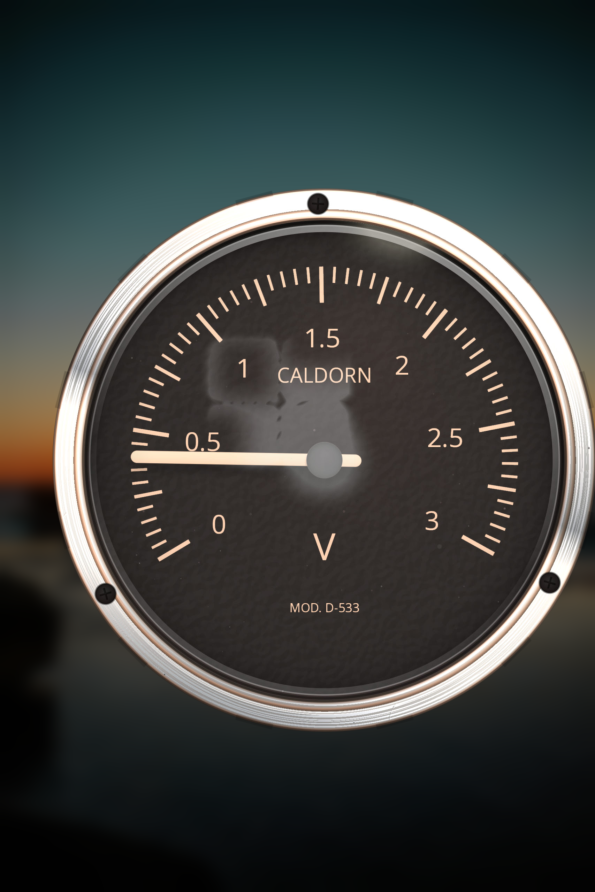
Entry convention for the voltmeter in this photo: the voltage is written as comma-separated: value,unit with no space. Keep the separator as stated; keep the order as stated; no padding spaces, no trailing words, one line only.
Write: 0.4,V
